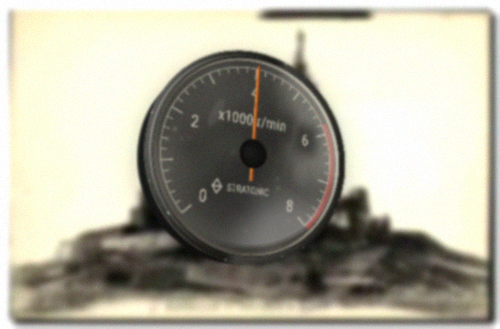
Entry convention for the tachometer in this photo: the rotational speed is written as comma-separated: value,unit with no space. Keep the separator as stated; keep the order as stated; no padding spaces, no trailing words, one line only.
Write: 4000,rpm
